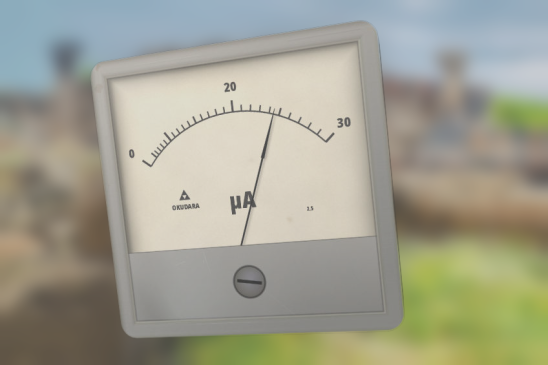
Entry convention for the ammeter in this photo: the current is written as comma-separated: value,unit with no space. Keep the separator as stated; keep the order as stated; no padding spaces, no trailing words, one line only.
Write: 24.5,µA
